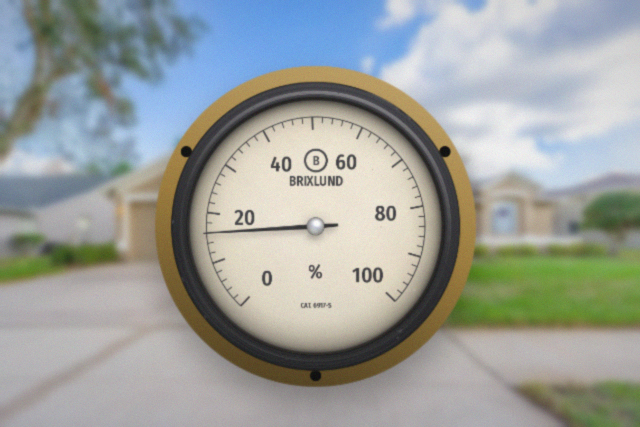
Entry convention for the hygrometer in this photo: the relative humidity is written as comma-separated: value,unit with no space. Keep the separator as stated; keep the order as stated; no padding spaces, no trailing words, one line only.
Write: 16,%
